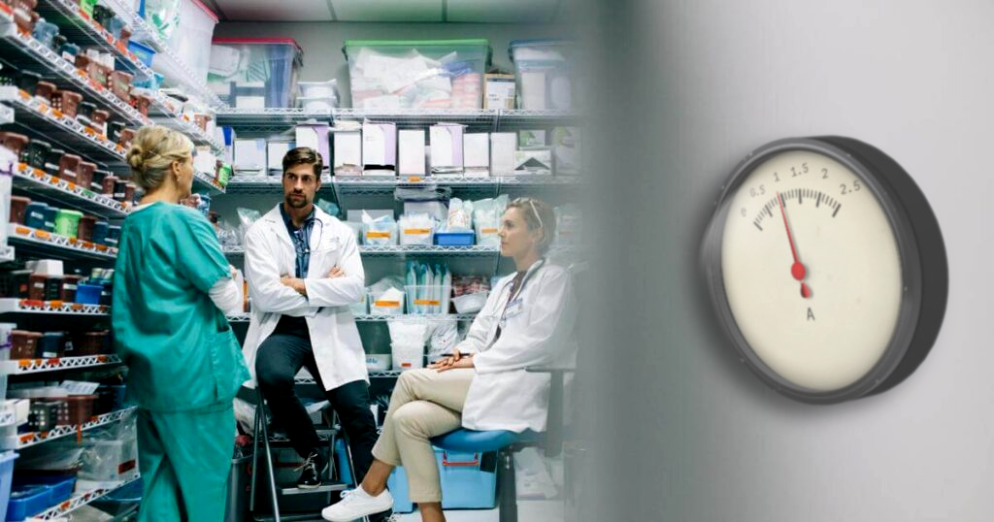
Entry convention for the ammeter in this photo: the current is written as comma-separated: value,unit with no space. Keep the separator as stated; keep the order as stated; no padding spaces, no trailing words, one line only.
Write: 1,A
